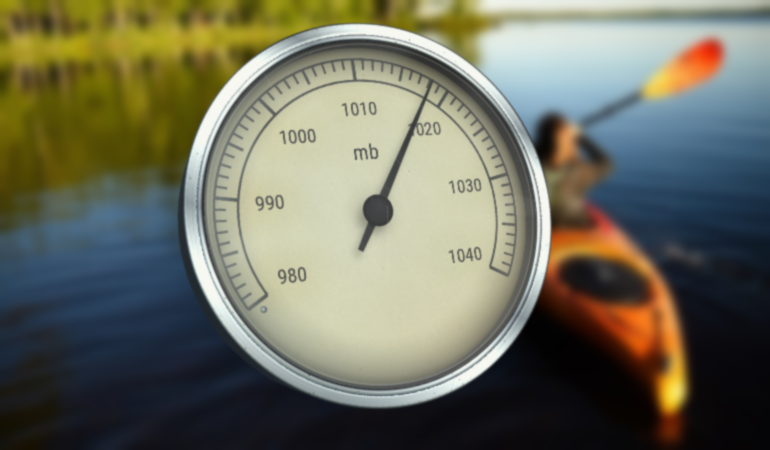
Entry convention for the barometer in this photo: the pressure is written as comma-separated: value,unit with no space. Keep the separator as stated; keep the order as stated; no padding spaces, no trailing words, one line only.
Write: 1018,mbar
